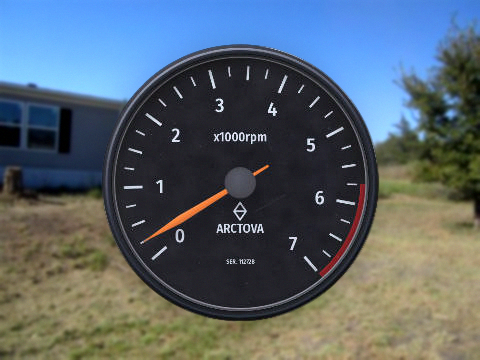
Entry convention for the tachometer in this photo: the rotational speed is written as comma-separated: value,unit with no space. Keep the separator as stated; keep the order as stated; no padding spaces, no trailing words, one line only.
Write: 250,rpm
